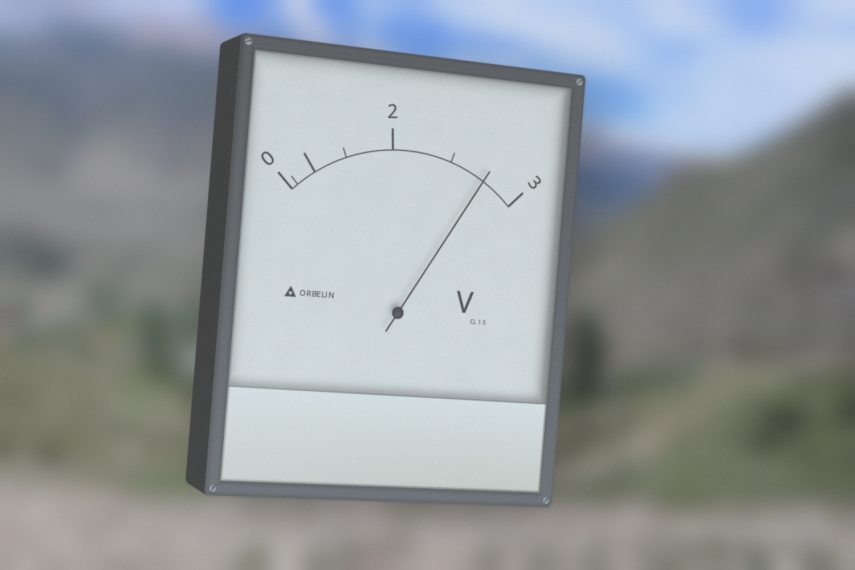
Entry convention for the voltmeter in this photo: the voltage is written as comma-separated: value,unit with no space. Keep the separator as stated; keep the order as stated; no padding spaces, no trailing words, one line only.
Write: 2.75,V
